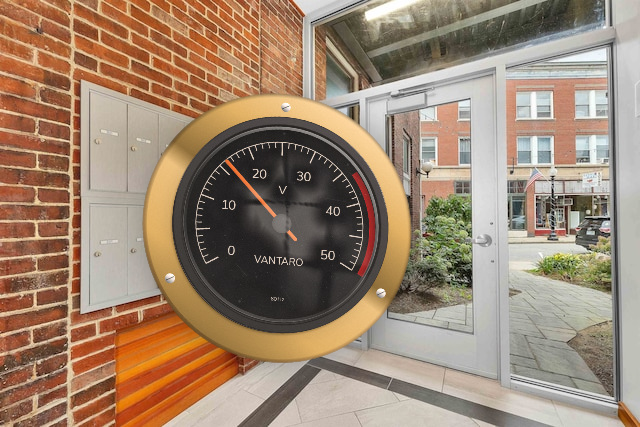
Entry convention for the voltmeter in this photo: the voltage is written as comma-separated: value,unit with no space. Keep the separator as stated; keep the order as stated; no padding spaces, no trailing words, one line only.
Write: 16,V
